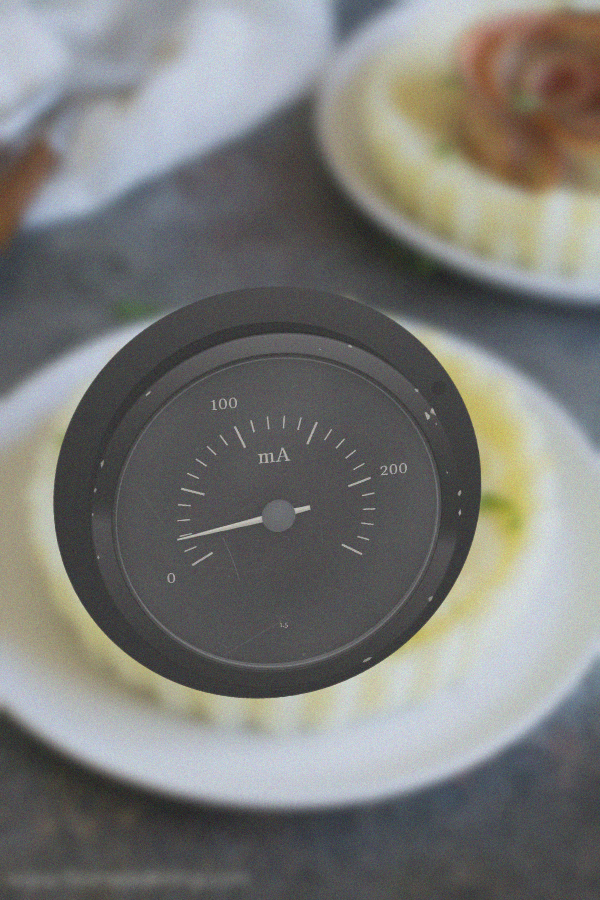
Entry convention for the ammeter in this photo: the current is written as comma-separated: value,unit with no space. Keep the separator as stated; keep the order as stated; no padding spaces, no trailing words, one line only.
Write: 20,mA
